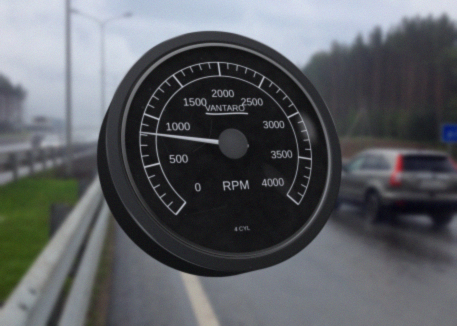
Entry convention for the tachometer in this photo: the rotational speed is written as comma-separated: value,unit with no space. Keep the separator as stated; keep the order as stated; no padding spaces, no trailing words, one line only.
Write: 800,rpm
